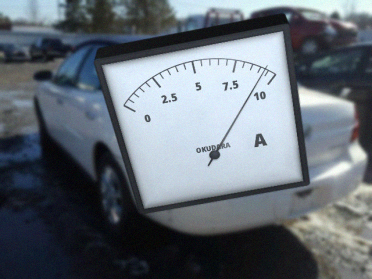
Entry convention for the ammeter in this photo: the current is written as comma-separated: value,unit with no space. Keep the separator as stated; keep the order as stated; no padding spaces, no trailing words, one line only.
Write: 9.25,A
